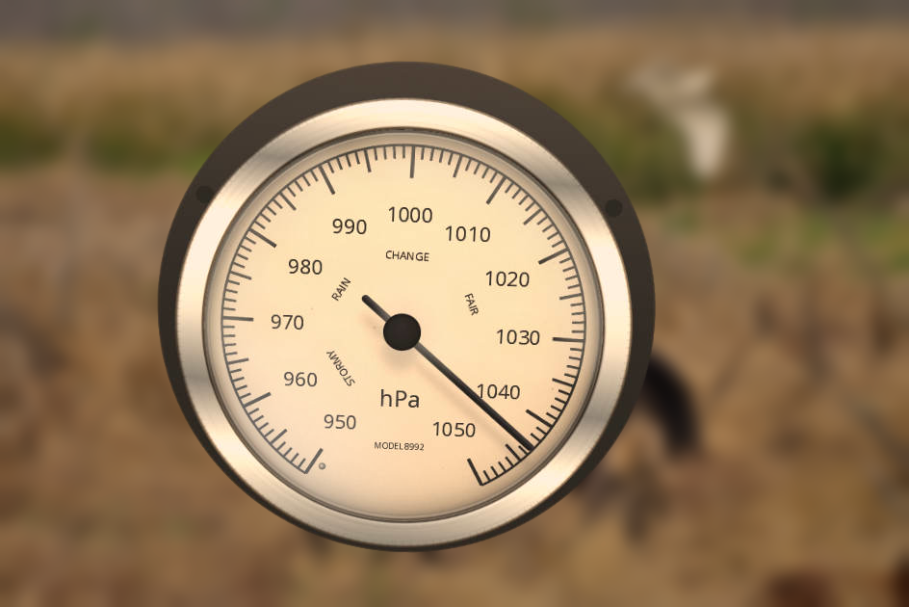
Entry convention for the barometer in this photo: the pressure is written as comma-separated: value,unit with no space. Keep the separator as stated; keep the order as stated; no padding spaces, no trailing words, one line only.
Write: 1043,hPa
